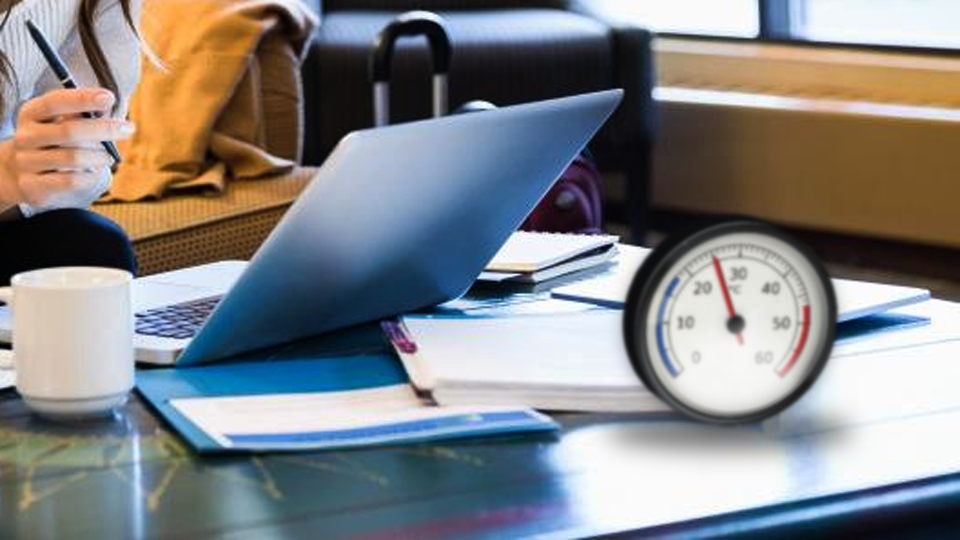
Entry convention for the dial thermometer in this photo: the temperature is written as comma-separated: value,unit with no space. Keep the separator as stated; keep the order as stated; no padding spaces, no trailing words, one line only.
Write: 25,°C
